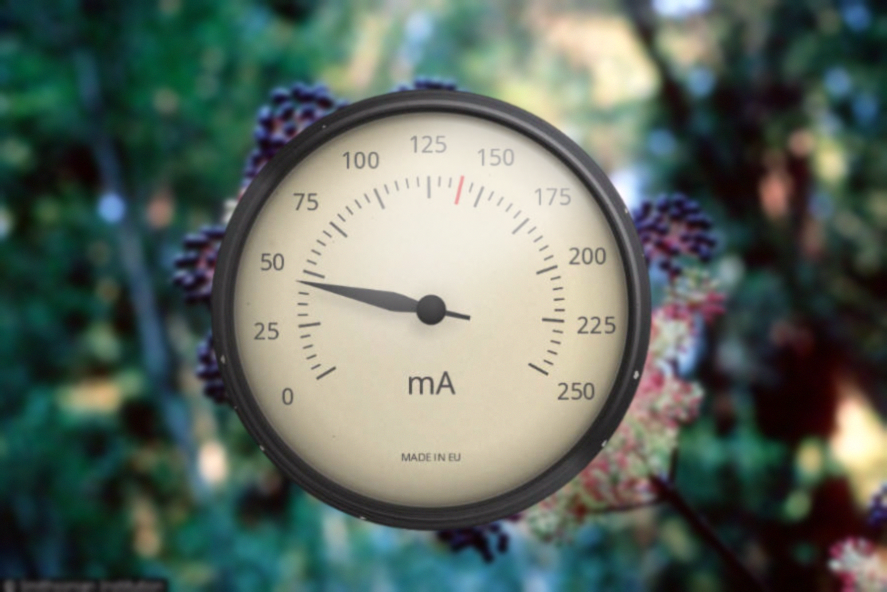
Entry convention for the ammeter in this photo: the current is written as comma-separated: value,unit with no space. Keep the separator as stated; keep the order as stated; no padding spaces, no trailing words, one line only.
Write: 45,mA
